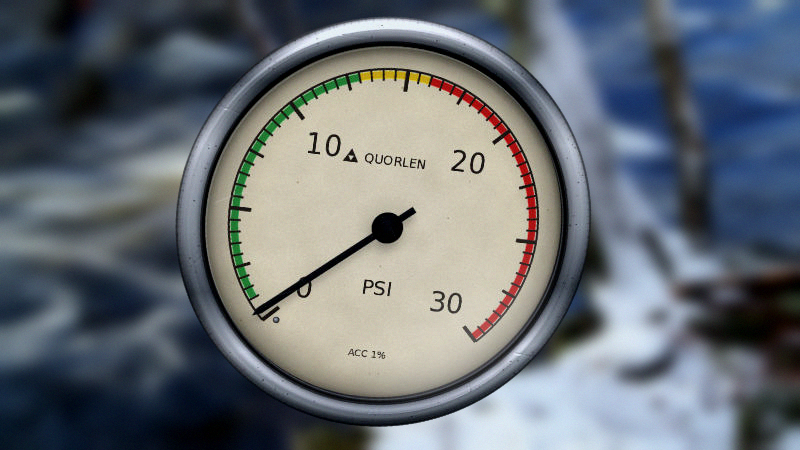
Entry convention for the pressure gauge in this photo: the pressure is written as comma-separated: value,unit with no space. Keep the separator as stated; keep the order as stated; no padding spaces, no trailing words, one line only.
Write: 0.5,psi
